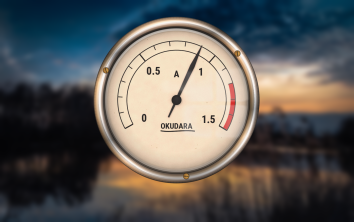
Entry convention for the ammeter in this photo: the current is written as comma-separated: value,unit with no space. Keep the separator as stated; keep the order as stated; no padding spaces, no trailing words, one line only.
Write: 0.9,A
